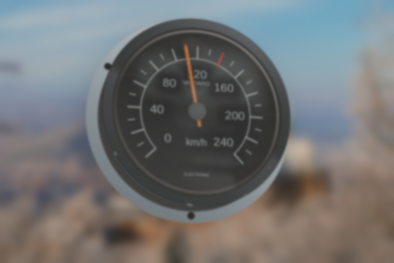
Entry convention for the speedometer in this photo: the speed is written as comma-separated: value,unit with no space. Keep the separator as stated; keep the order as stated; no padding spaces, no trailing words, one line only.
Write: 110,km/h
